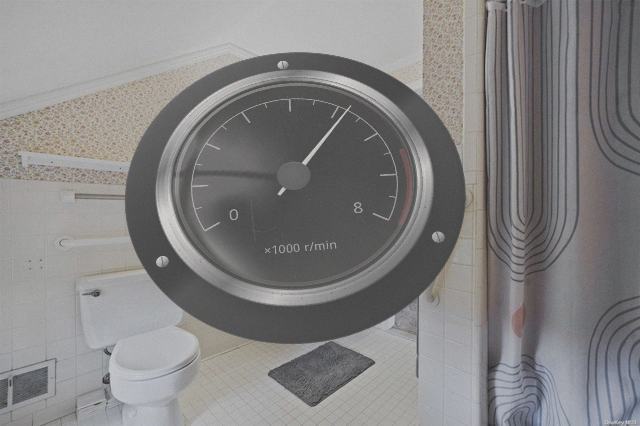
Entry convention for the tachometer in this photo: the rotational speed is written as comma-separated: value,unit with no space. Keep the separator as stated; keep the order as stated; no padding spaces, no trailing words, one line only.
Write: 5250,rpm
